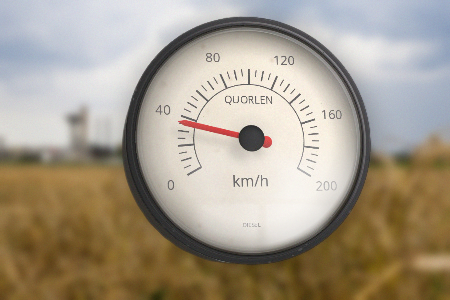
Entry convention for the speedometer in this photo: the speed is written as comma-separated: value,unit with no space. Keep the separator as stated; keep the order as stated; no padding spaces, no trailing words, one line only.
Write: 35,km/h
